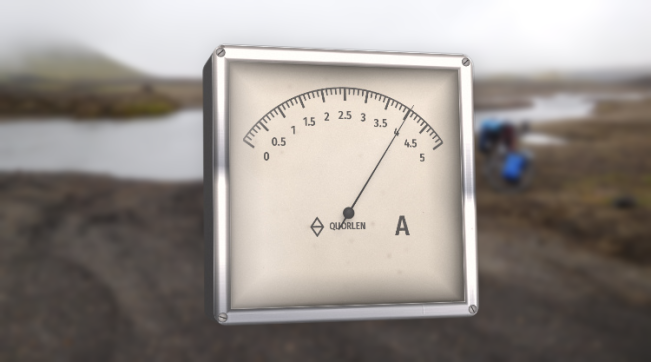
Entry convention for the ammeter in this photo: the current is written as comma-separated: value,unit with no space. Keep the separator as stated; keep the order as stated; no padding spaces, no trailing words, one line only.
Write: 4,A
